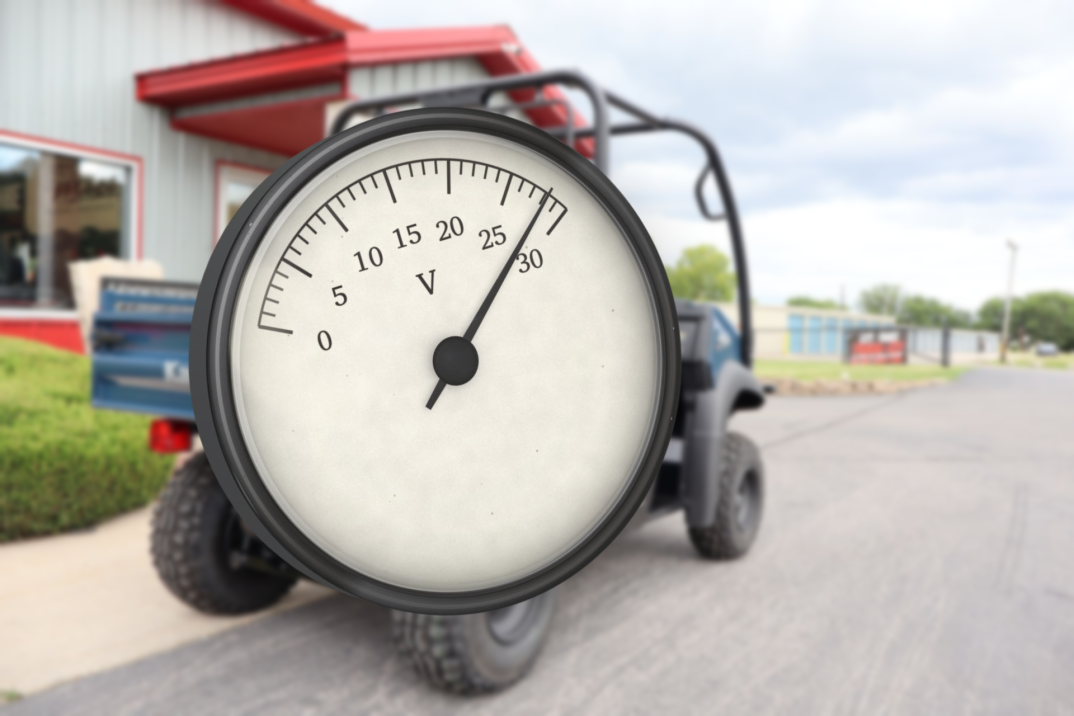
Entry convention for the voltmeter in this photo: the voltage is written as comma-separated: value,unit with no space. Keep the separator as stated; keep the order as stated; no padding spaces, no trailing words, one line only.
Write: 28,V
